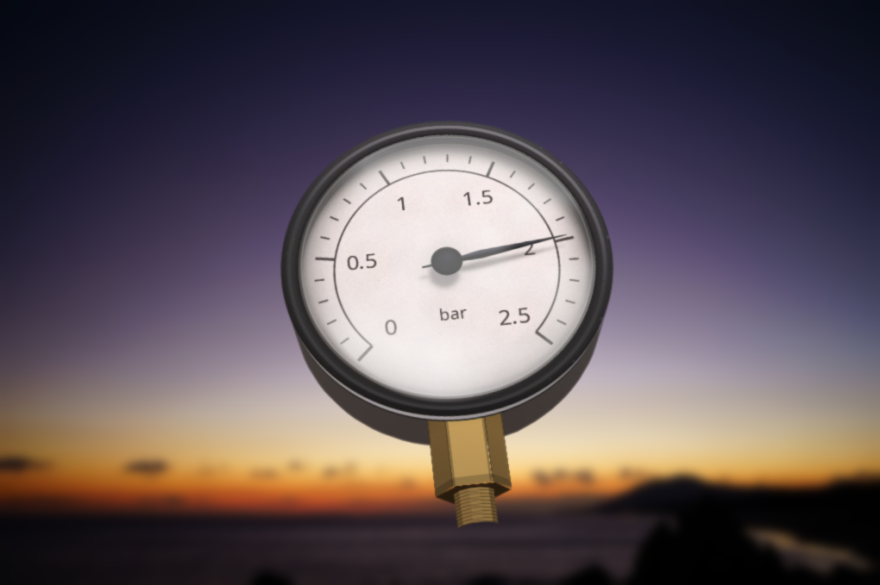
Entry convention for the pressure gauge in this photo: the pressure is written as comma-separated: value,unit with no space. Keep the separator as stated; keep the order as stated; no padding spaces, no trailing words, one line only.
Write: 2,bar
